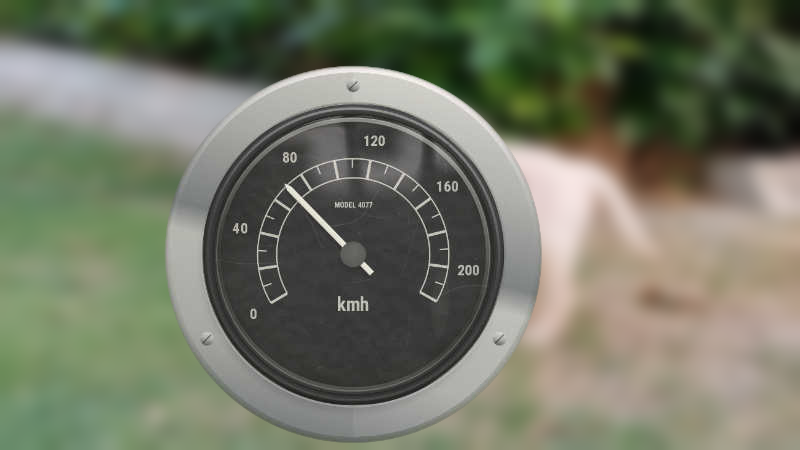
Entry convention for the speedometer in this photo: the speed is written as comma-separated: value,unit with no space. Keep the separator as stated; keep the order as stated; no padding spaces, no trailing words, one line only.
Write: 70,km/h
